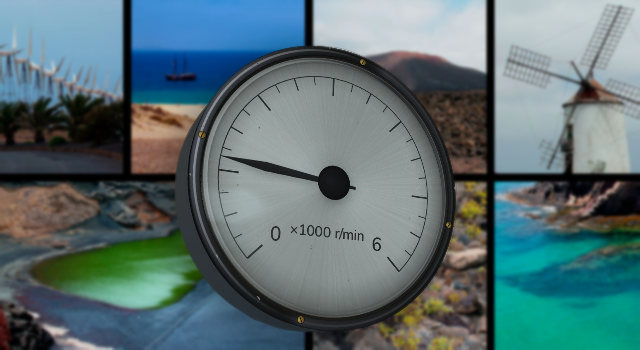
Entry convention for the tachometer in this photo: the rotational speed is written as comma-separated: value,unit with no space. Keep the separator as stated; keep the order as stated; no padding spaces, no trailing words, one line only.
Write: 1125,rpm
